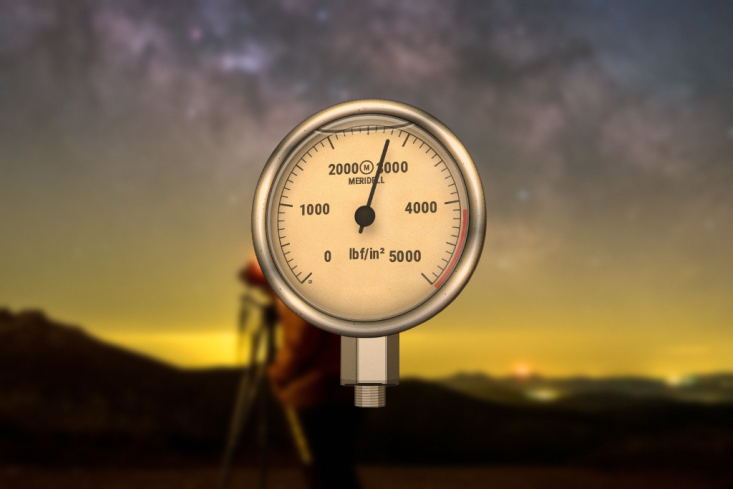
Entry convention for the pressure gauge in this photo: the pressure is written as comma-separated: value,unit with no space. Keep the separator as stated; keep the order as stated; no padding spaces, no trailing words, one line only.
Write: 2800,psi
